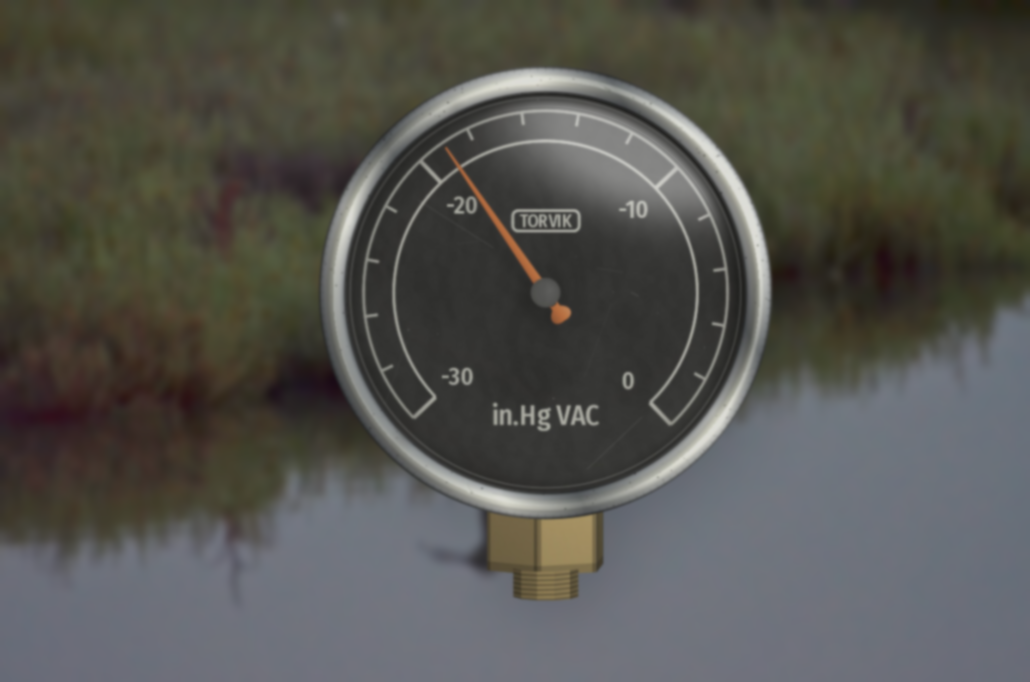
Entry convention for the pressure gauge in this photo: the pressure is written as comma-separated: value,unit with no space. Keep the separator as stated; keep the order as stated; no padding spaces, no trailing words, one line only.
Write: -19,inHg
